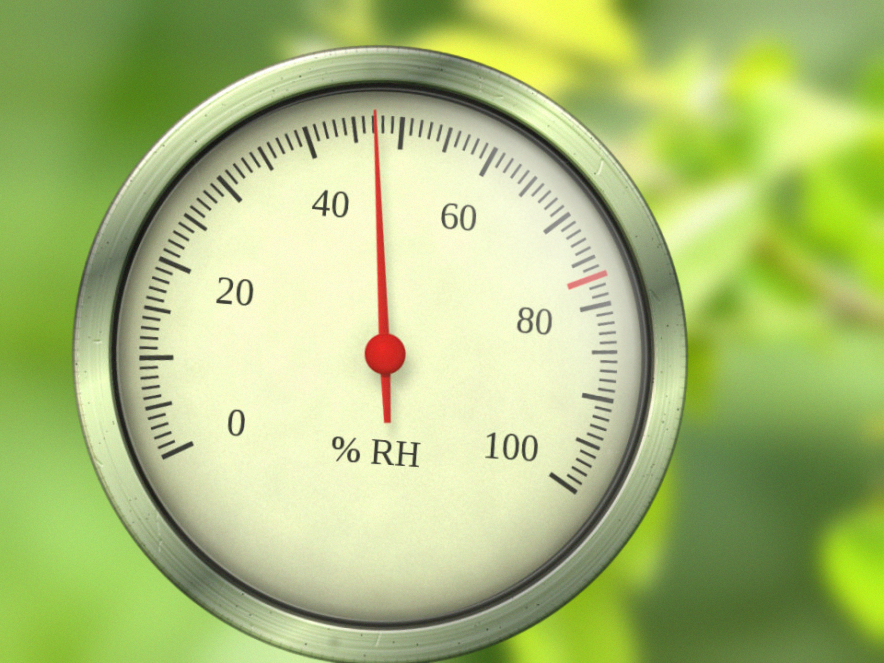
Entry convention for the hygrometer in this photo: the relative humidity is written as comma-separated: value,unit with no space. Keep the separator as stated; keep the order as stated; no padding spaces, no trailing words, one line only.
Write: 47,%
